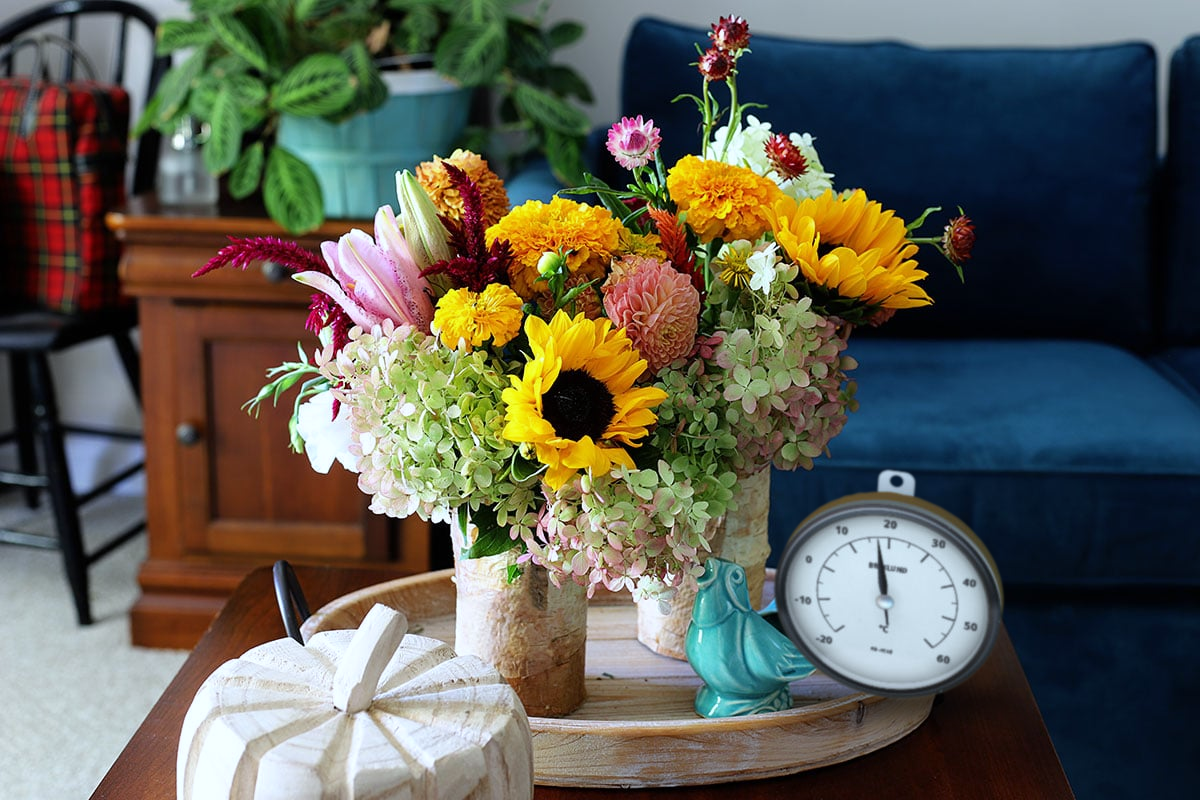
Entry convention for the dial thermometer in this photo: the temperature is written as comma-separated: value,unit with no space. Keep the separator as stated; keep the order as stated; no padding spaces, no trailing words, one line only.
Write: 17.5,°C
